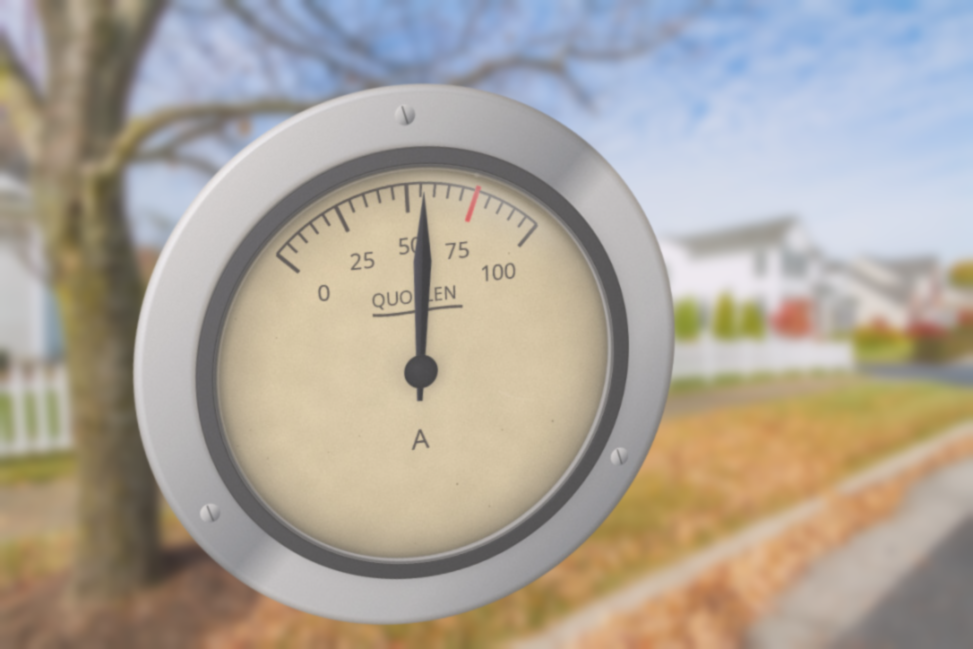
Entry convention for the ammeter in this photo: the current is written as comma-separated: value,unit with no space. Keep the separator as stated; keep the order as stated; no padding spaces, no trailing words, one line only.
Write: 55,A
